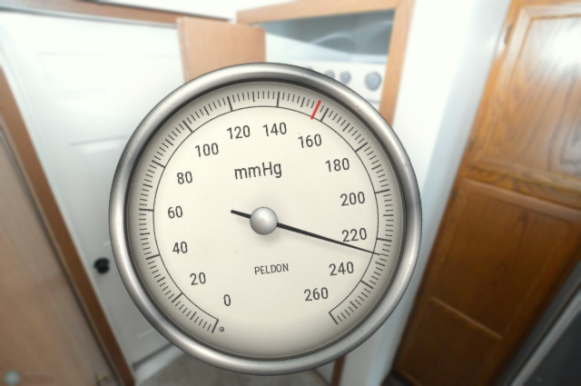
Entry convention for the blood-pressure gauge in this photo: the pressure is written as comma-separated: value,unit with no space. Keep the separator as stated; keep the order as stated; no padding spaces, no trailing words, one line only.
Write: 226,mmHg
